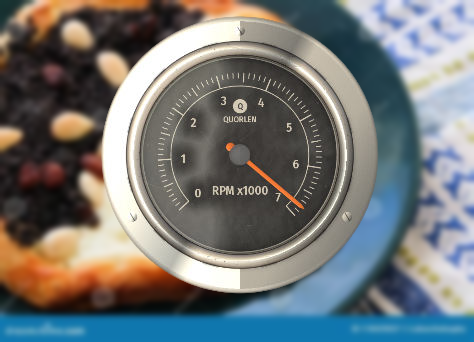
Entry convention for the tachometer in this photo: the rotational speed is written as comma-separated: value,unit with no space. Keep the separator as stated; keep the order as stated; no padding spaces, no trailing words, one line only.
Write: 6800,rpm
